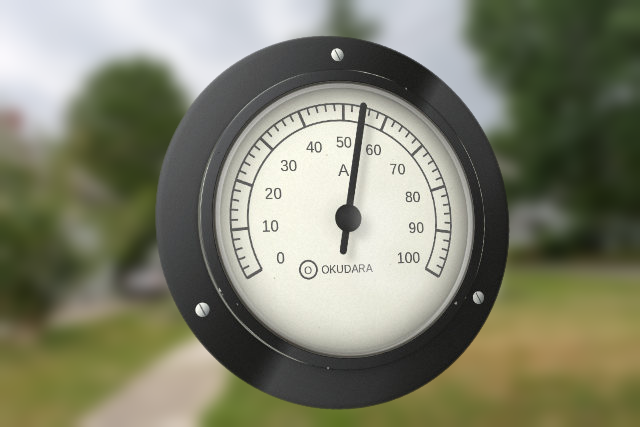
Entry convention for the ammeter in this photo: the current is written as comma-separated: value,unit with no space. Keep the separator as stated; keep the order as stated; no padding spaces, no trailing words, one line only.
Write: 54,A
